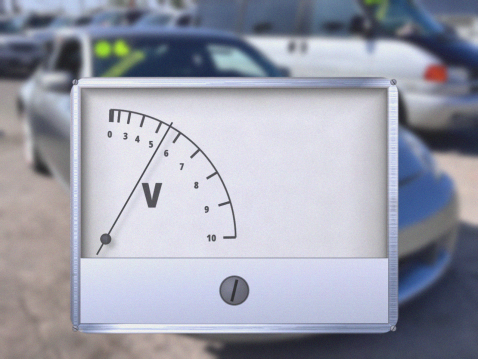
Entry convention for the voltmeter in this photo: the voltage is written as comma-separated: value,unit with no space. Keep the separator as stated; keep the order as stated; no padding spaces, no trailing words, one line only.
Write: 5.5,V
